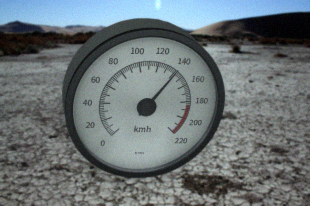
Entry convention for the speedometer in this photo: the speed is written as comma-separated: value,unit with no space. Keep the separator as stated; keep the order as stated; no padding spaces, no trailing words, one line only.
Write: 140,km/h
